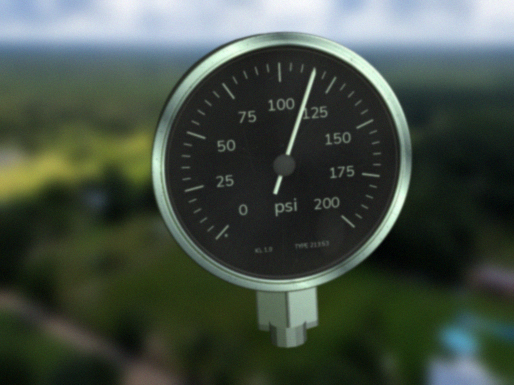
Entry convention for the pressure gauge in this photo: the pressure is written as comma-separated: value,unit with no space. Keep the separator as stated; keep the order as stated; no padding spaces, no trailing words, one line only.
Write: 115,psi
